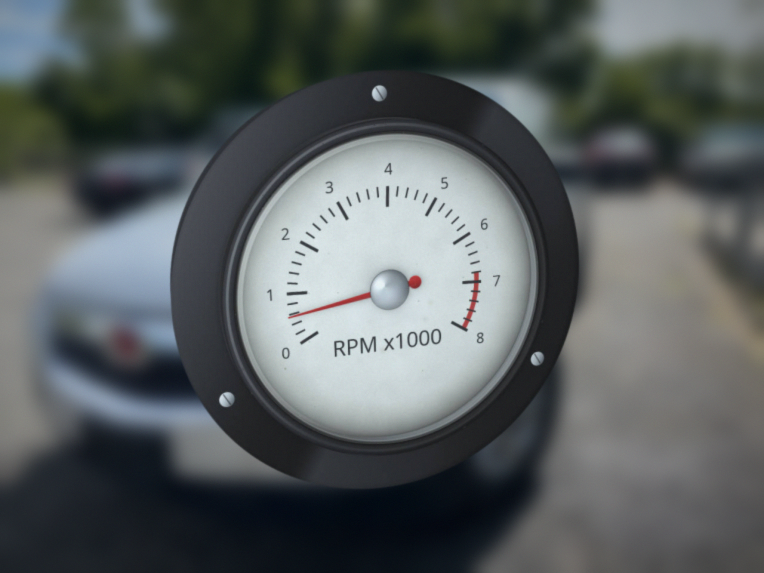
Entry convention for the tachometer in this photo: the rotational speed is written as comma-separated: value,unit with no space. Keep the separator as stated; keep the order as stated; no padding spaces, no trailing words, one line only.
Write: 600,rpm
